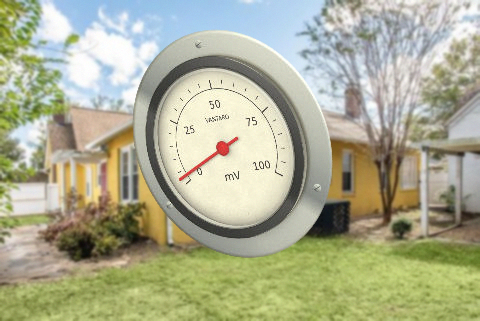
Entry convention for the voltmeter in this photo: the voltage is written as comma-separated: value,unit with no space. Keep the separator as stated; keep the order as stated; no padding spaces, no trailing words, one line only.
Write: 2.5,mV
